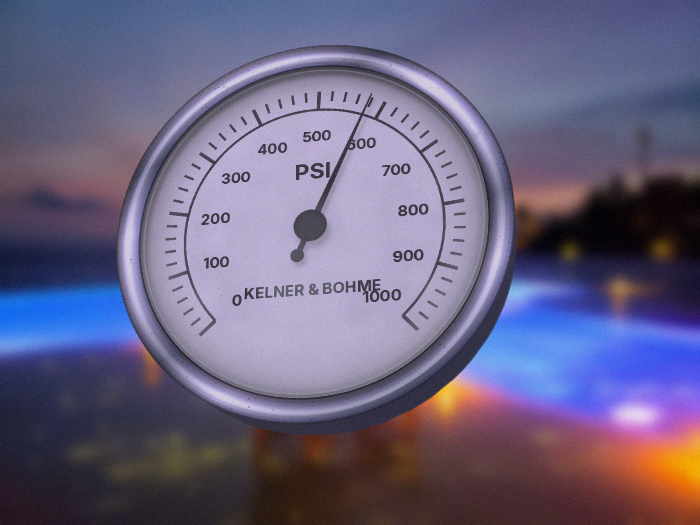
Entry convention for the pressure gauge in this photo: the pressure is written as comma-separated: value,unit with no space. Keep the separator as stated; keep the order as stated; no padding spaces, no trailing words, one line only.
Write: 580,psi
